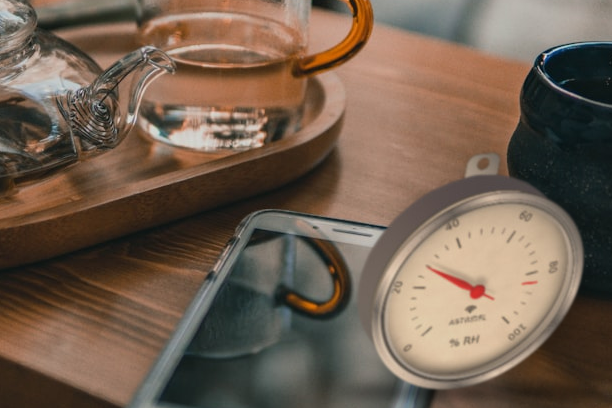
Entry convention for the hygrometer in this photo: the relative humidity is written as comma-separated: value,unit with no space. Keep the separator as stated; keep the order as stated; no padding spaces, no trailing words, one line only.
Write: 28,%
